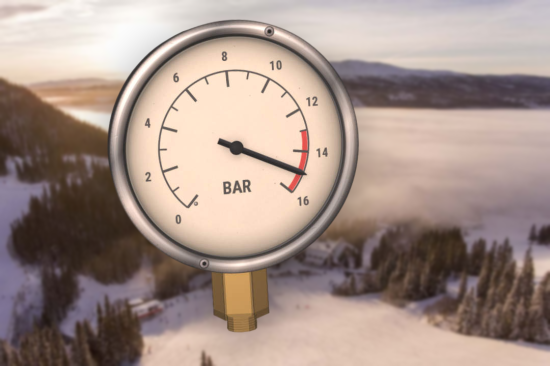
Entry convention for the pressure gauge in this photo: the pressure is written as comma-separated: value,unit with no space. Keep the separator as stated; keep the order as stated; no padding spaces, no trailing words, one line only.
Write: 15,bar
